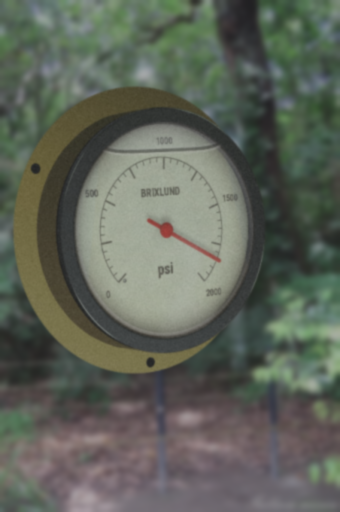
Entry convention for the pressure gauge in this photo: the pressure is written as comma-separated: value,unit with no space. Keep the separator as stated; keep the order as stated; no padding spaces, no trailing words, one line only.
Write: 1850,psi
